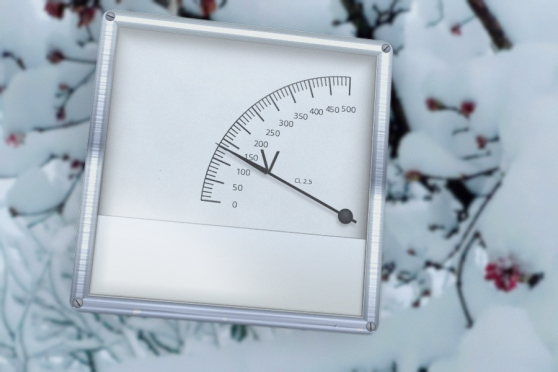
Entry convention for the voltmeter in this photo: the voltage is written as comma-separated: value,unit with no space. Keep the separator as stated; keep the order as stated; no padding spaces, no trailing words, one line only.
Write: 130,V
